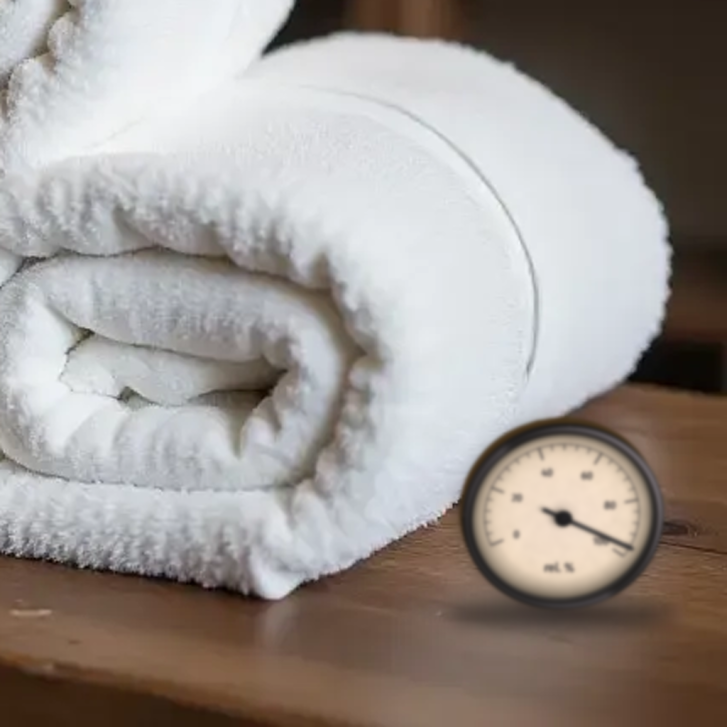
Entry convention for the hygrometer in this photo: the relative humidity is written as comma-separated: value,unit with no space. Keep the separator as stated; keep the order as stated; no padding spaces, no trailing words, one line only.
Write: 96,%
